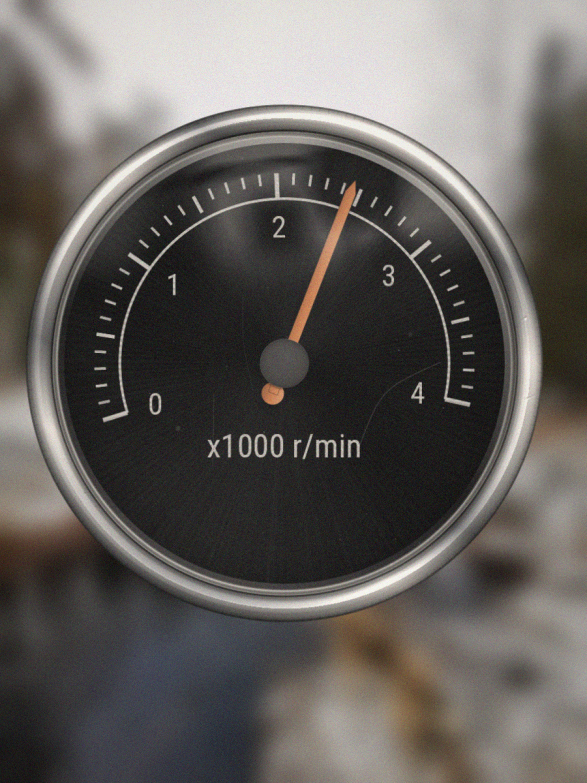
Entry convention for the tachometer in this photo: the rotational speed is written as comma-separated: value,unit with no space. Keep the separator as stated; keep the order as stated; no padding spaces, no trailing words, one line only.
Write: 2450,rpm
